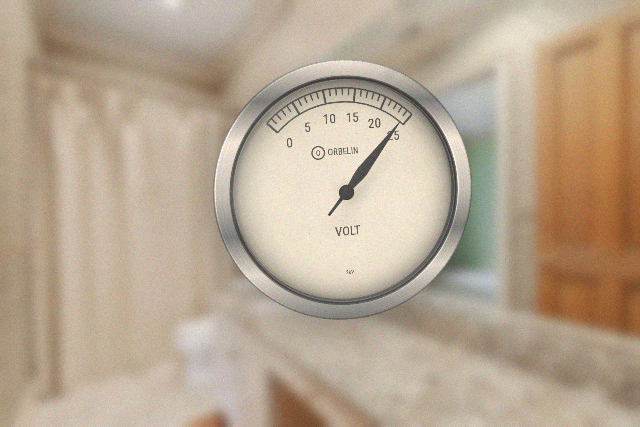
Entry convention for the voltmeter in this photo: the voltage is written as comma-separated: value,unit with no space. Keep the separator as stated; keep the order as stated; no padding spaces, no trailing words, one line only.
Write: 24,V
